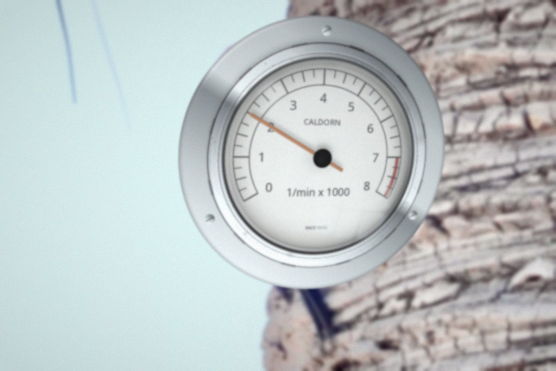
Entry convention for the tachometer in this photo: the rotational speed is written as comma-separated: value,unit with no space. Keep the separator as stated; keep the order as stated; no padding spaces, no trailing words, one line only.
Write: 2000,rpm
